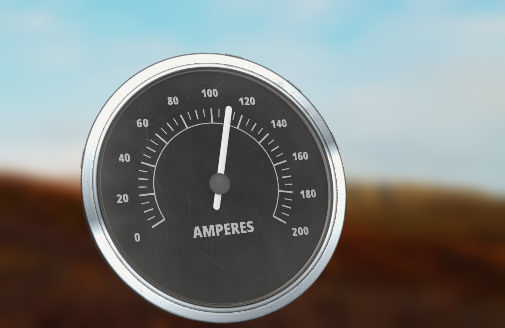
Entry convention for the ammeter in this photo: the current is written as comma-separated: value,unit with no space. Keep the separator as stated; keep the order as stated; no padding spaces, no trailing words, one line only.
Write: 110,A
